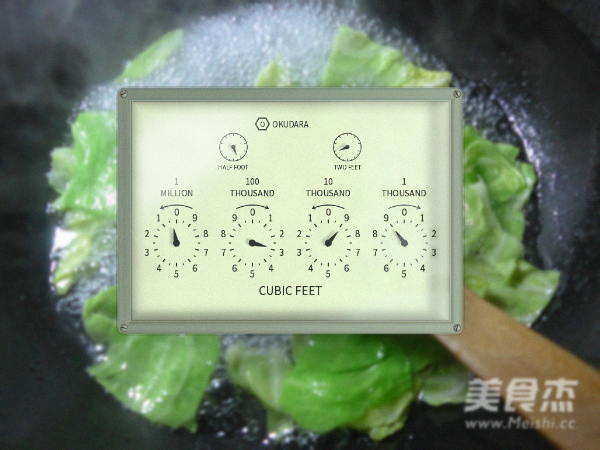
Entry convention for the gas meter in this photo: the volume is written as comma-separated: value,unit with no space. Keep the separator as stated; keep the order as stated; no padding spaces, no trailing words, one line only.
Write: 28900,ft³
